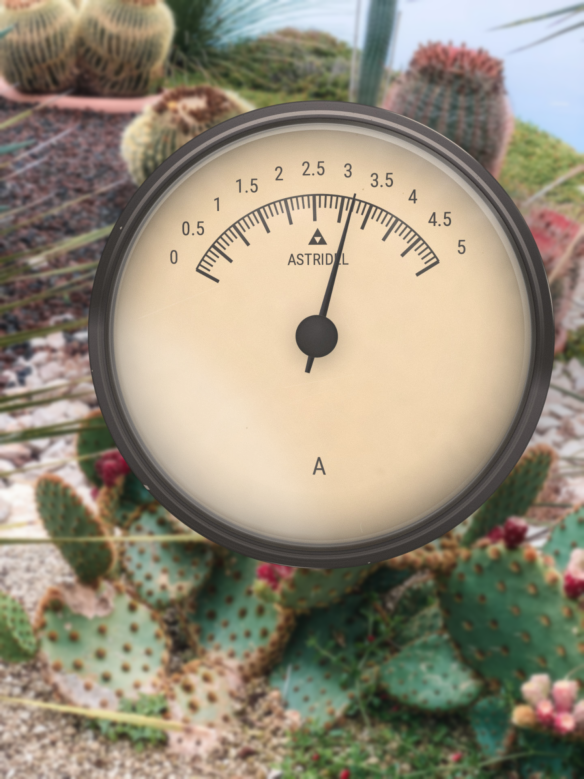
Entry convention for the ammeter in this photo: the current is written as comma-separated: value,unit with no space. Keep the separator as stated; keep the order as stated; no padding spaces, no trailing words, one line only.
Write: 3.2,A
